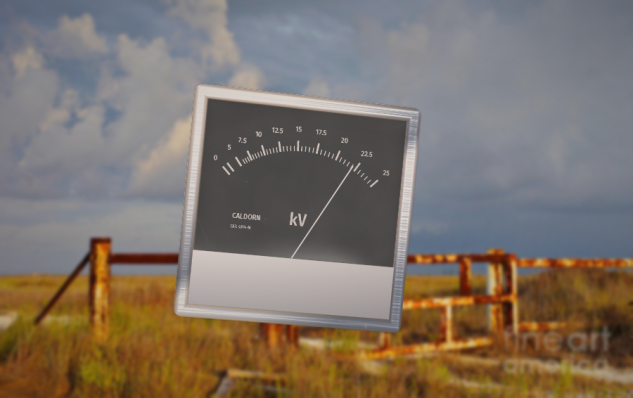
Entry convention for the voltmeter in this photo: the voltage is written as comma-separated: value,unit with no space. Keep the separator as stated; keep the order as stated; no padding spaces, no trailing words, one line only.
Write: 22,kV
